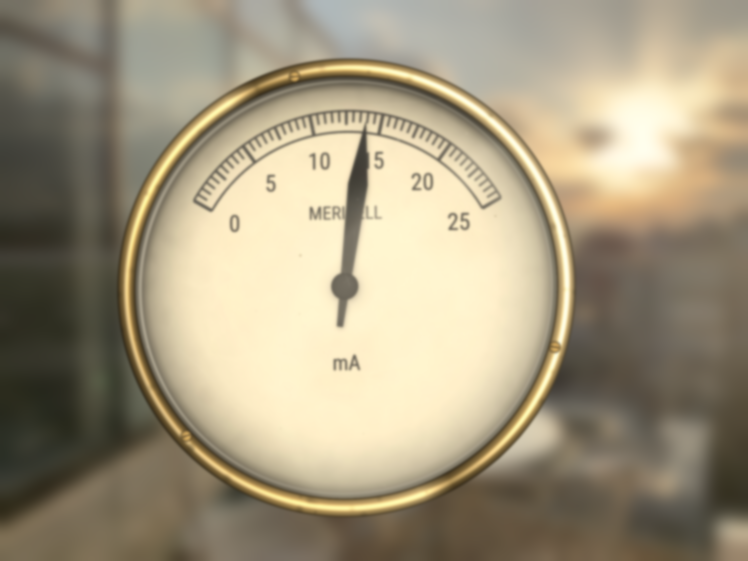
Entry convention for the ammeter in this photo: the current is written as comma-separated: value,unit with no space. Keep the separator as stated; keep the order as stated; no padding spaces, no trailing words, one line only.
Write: 14,mA
